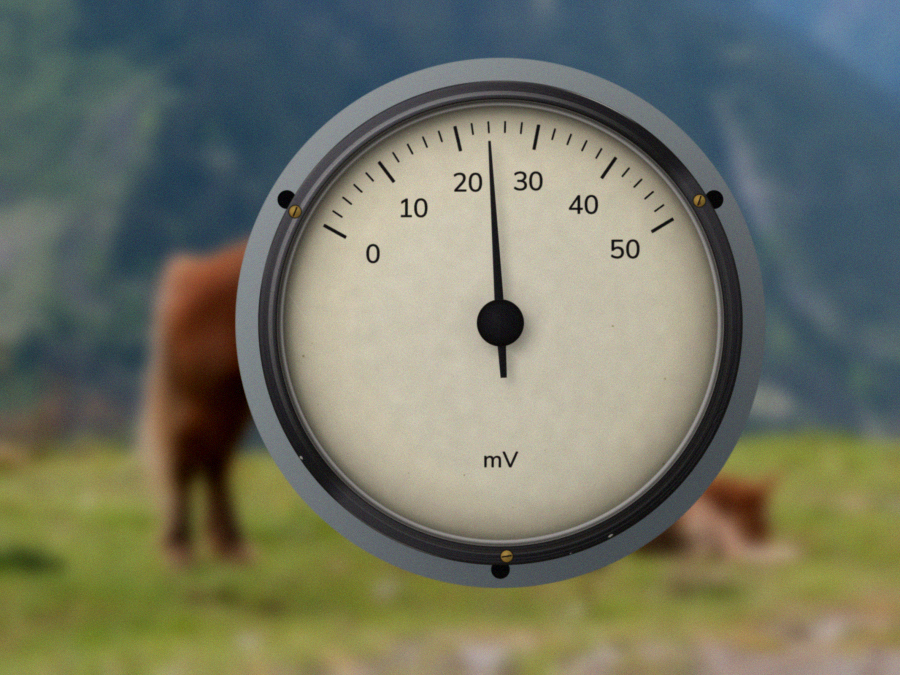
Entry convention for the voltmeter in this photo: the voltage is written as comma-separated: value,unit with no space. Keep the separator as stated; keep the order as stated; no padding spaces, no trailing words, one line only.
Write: 24,mV
